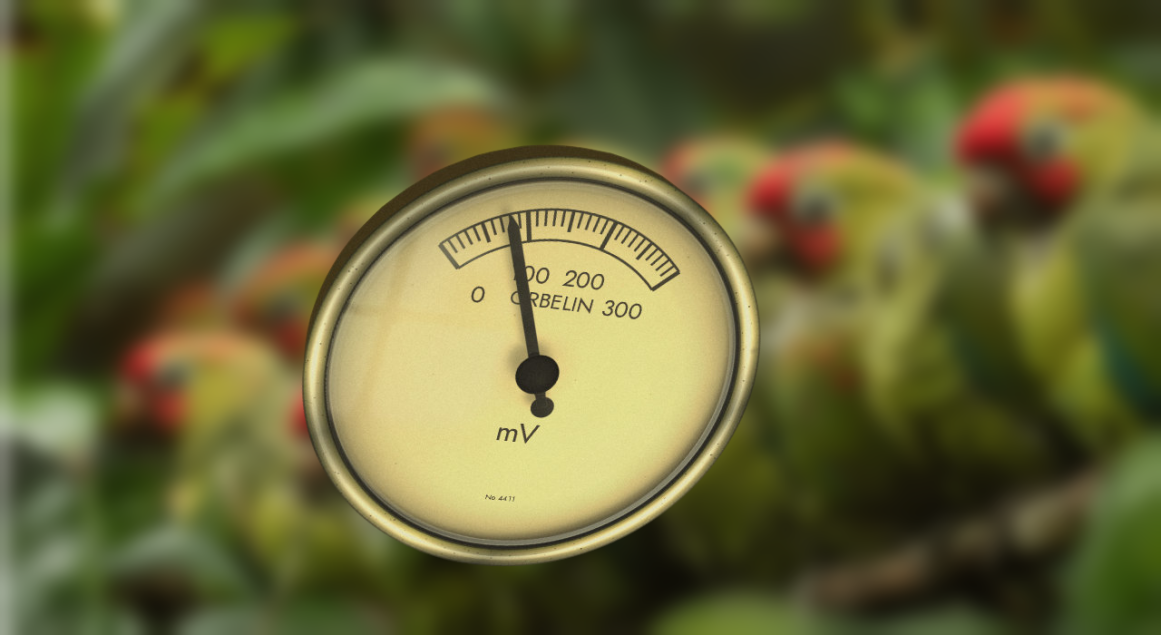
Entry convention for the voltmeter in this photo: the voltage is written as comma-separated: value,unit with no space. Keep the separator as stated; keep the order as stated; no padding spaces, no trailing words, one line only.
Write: 80,mV
